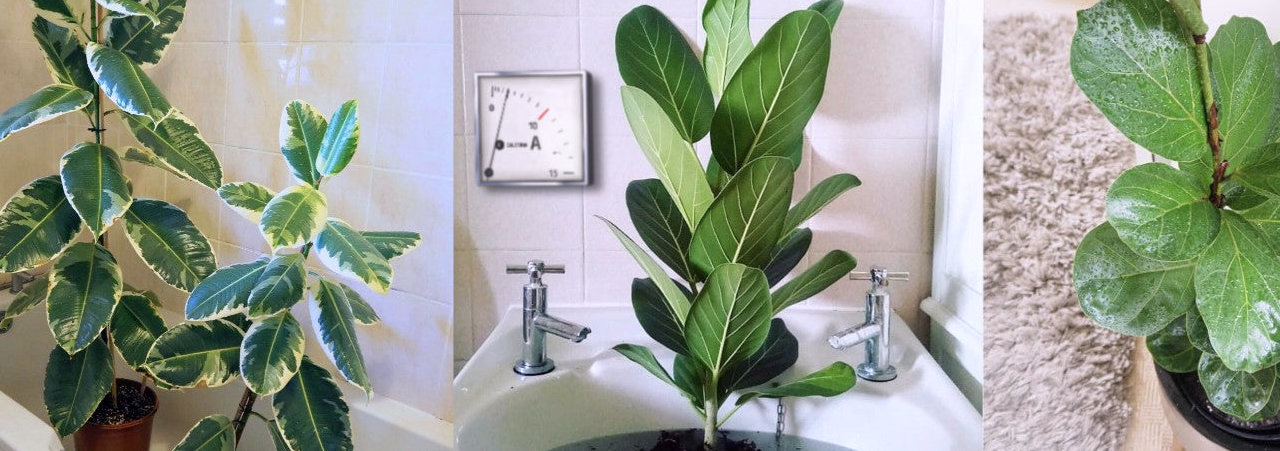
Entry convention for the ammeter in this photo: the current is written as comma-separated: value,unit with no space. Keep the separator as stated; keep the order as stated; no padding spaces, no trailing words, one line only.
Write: 5,A
